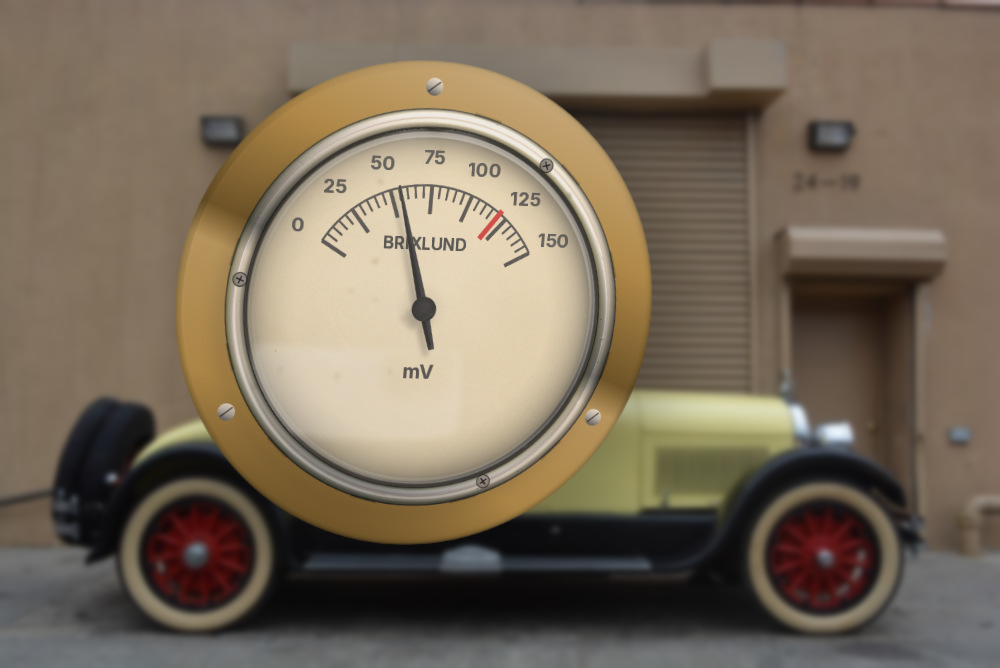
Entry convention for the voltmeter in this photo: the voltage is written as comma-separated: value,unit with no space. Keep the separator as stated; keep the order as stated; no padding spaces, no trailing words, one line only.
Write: 55,mV
